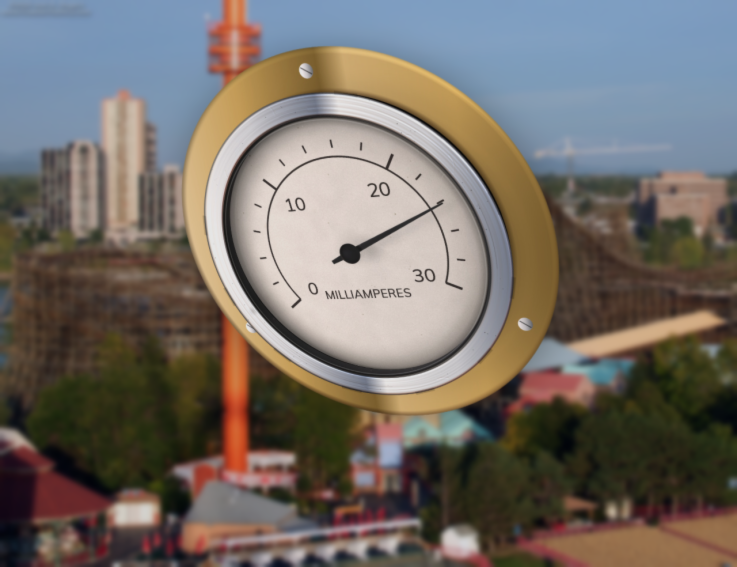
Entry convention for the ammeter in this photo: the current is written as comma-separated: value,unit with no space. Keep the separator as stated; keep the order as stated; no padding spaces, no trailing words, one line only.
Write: 24,mA
